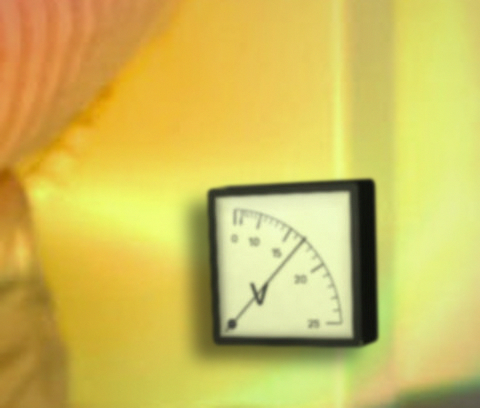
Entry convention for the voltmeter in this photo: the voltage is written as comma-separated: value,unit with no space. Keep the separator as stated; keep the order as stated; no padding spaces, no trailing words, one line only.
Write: 17,V
